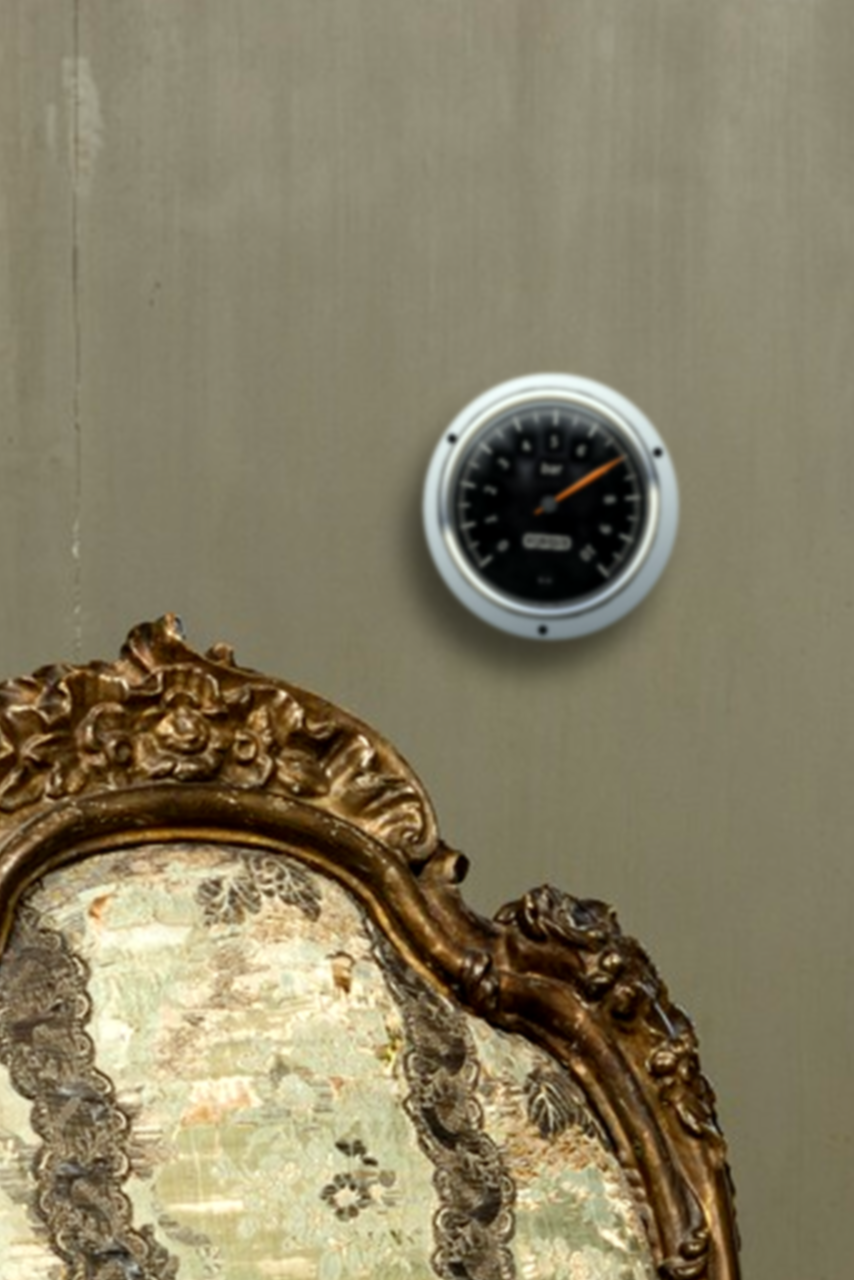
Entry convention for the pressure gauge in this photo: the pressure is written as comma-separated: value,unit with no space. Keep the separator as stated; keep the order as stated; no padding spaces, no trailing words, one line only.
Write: 7,bar
